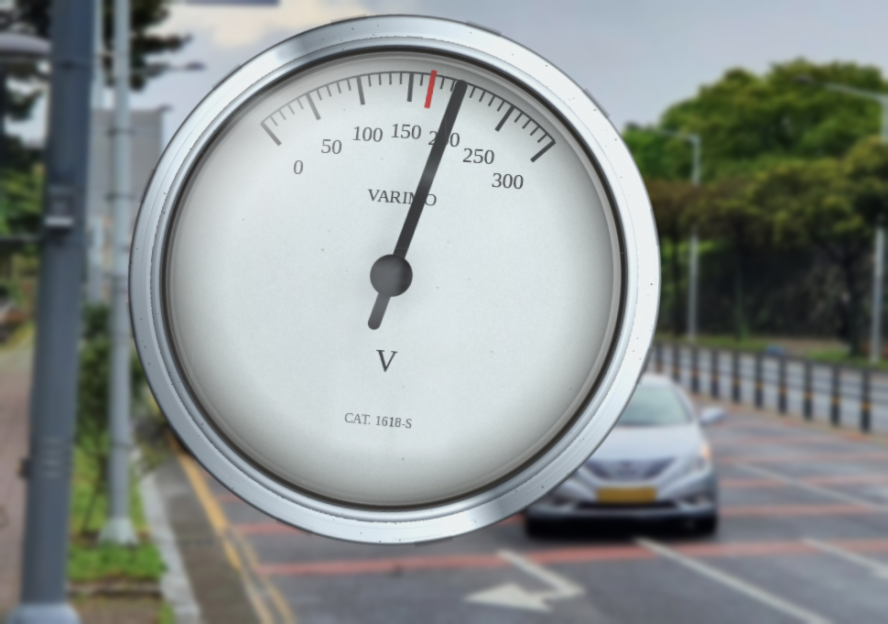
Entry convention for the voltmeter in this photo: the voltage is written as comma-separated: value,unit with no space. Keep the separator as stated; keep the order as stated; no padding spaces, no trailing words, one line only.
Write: 200,V
